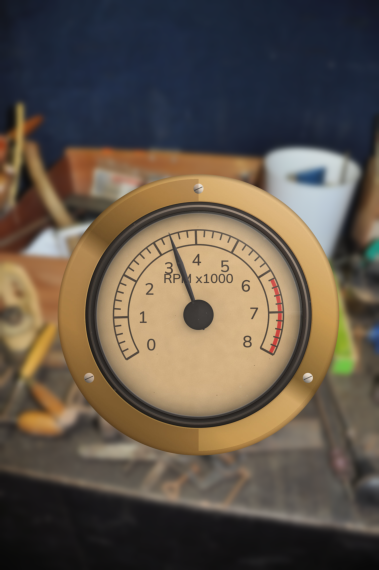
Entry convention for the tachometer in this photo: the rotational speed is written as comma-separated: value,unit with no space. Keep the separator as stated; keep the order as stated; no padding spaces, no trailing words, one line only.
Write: 3400,rpm
